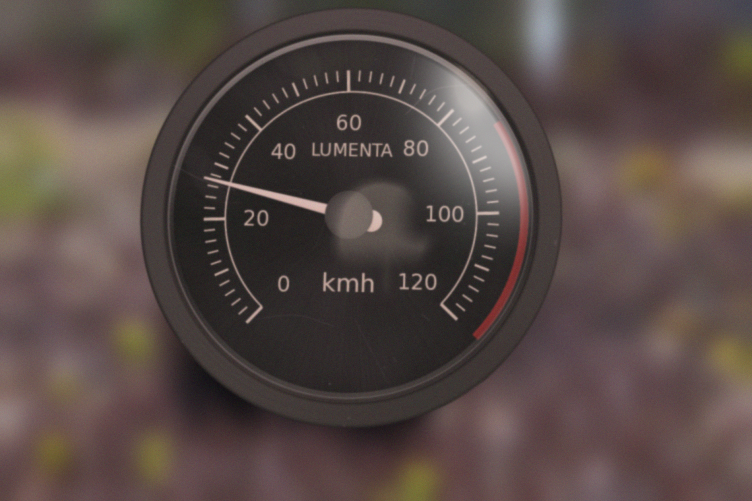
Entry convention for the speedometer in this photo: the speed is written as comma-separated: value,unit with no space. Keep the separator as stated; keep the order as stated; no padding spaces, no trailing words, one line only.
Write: 27,km/h
